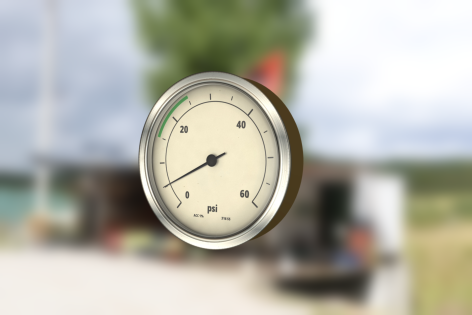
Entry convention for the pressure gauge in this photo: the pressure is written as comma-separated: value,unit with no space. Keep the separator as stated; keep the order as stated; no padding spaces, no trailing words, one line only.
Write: 5,psi
